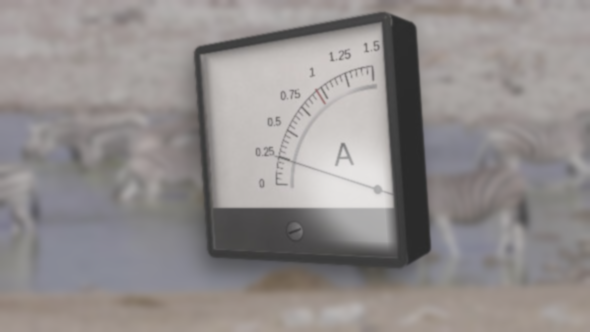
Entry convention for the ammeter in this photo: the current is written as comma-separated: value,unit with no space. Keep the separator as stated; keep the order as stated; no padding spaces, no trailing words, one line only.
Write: 0.25,A
